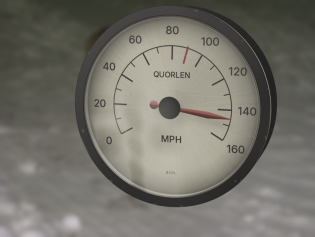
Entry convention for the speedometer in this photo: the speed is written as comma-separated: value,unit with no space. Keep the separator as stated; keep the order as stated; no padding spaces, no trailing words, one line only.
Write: 145,mph
